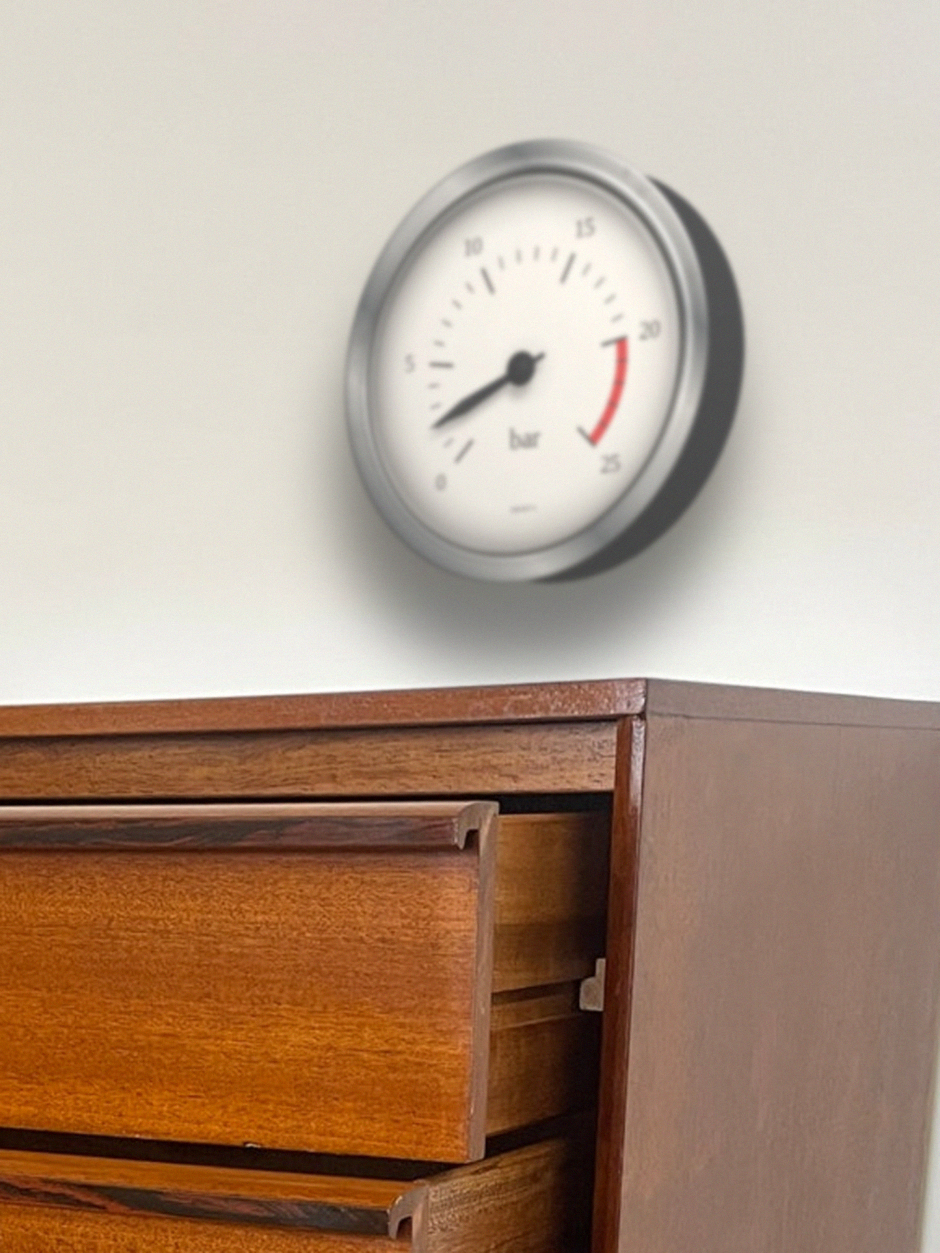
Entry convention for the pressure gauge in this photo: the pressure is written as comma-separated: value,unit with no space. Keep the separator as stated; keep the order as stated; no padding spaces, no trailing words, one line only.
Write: 2,bar
